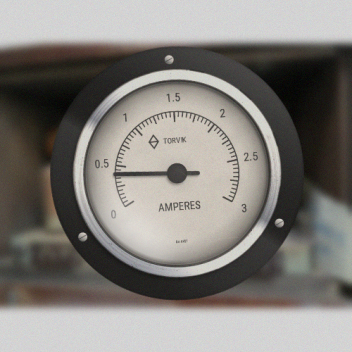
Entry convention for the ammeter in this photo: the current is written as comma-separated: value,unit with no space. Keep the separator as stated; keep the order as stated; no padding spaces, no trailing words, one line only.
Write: 0.4,A
